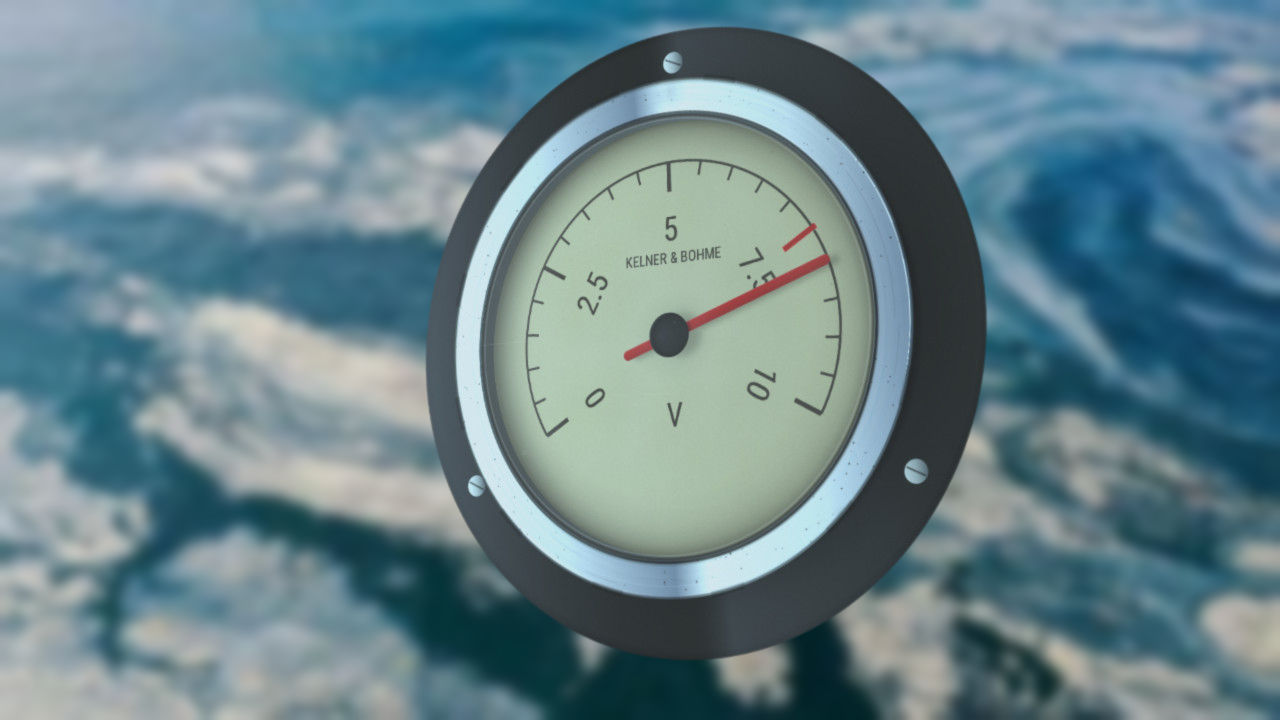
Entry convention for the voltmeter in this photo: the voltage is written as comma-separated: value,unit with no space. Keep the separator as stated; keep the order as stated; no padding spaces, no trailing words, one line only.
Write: 8,V
